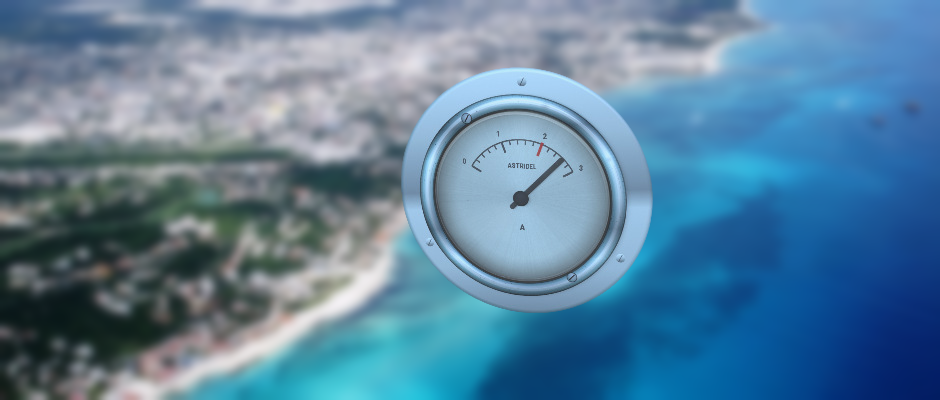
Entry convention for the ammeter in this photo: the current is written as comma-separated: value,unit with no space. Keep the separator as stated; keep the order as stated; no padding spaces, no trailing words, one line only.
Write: 2.6,A
